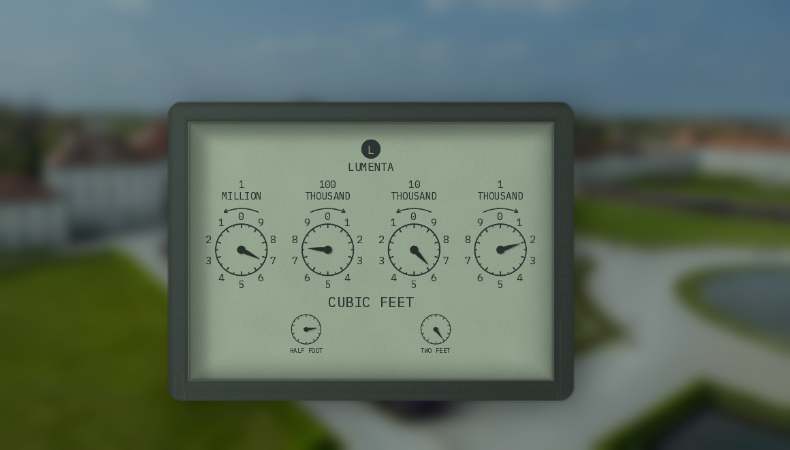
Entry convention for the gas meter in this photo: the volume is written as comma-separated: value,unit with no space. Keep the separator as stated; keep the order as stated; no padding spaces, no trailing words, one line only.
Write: 676200,ft³
